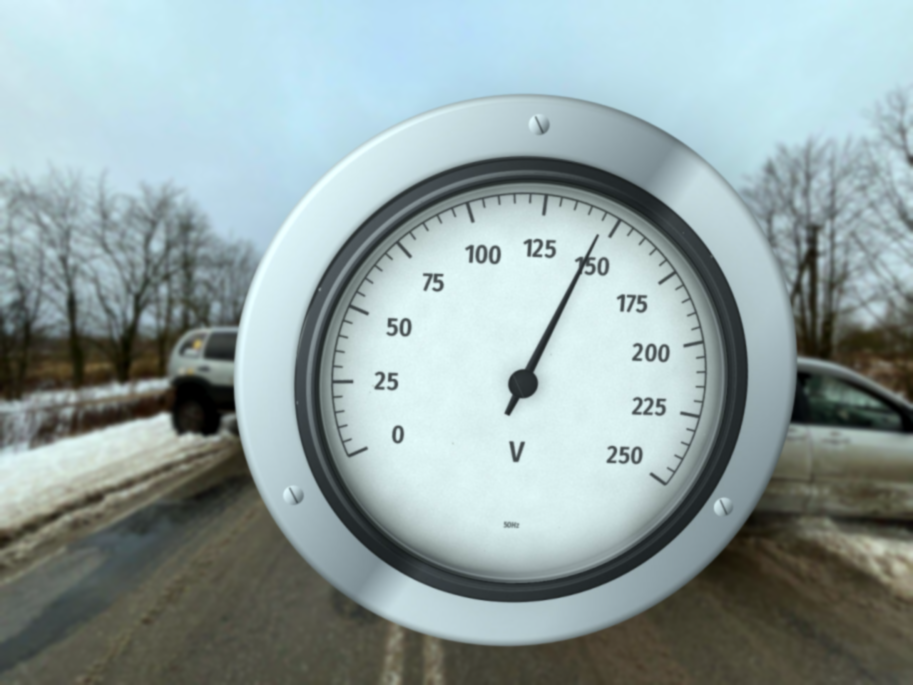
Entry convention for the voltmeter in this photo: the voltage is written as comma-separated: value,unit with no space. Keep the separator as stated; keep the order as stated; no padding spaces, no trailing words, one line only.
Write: 145,V
